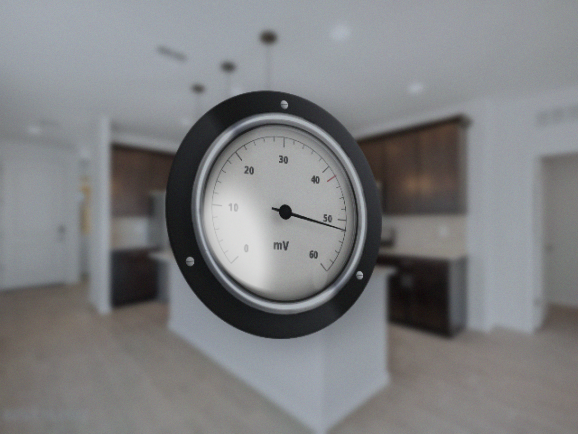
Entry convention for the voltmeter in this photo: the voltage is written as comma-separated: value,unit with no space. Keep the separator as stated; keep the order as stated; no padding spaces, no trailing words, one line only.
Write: 52,mV
